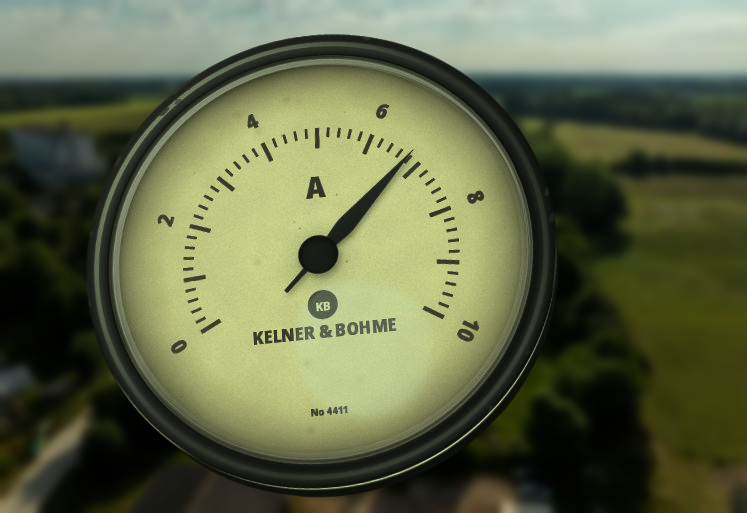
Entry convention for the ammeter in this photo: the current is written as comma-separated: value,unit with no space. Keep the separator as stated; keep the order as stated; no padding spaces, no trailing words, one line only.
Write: 6.8,A
